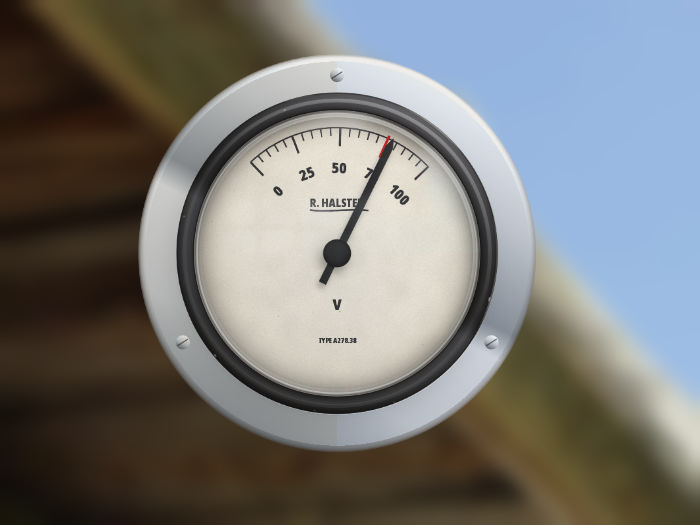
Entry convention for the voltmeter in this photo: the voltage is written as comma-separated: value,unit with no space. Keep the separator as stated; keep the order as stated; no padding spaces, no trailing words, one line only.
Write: 77.5,V
